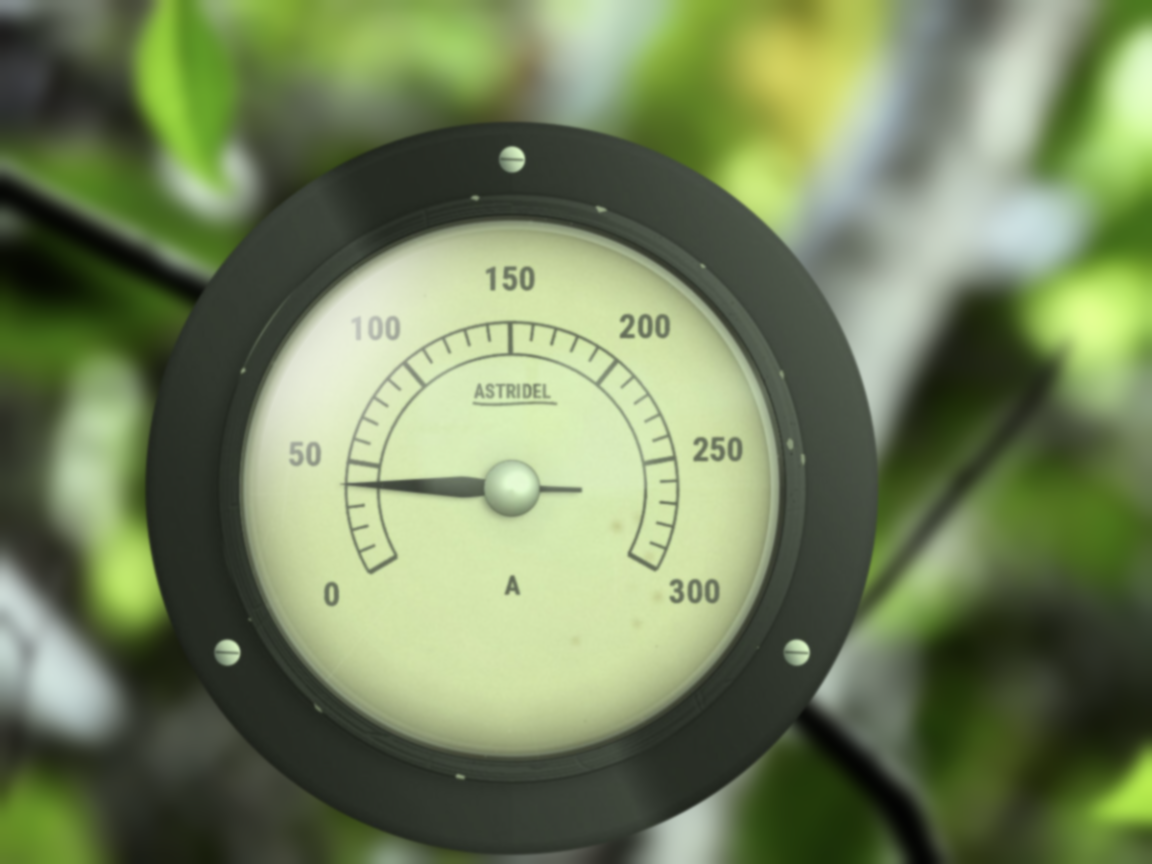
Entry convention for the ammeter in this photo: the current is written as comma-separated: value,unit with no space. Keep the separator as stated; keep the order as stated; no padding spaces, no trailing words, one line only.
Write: 40,A
